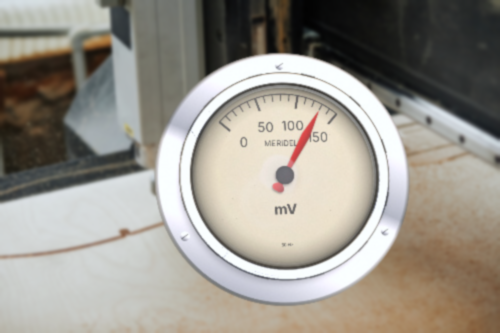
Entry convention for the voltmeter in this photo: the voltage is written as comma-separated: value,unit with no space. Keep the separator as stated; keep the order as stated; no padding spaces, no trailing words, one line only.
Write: 130,mV
